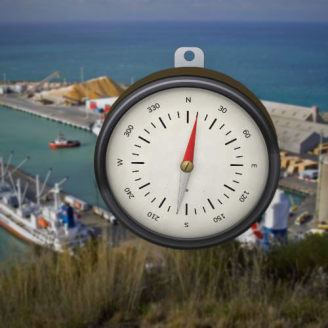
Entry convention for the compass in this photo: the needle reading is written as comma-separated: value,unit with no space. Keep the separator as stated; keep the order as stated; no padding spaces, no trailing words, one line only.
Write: 10,°
